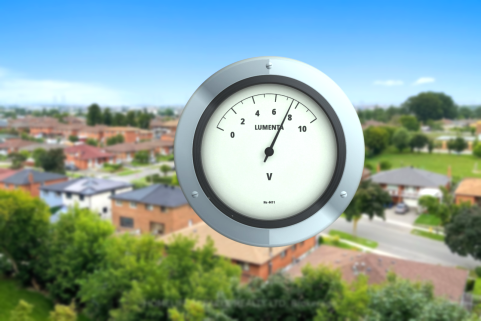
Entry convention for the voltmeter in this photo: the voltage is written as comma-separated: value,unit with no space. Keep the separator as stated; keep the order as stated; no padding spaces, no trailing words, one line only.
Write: 7.5,V
